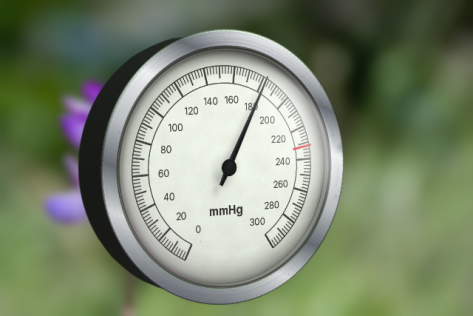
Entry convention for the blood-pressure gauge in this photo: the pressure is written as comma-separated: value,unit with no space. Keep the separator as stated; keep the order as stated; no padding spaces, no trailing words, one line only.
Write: 180,mmHg
